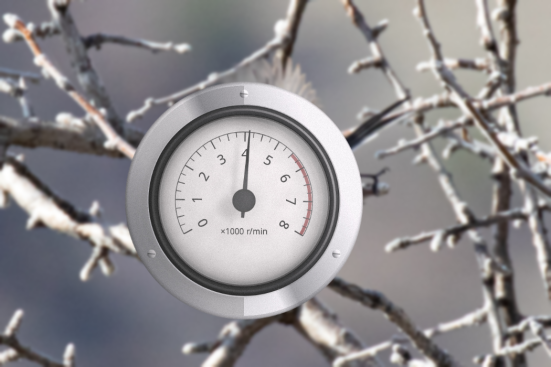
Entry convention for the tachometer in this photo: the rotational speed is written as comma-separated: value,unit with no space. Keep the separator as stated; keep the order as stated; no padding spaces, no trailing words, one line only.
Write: 4125,rpm
